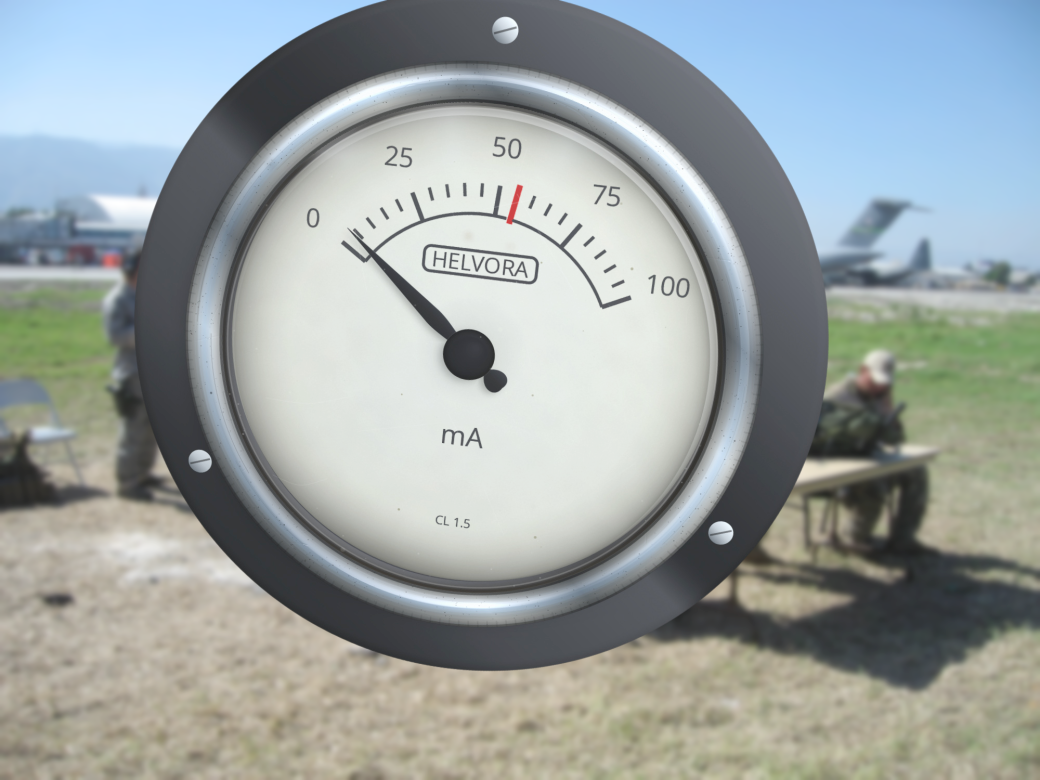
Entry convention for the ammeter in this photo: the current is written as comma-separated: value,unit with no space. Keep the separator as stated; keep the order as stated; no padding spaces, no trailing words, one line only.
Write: 5,mA
